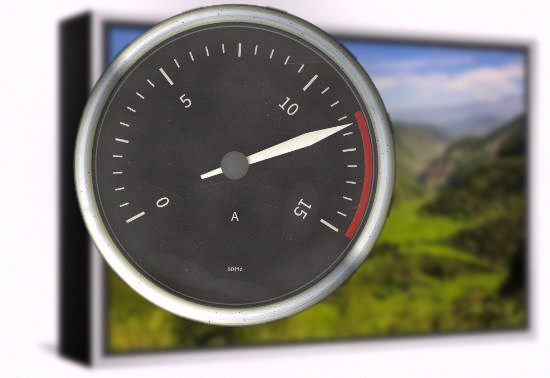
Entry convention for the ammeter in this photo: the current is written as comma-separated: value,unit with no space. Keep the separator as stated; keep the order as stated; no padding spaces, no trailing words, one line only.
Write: 11.75,A
